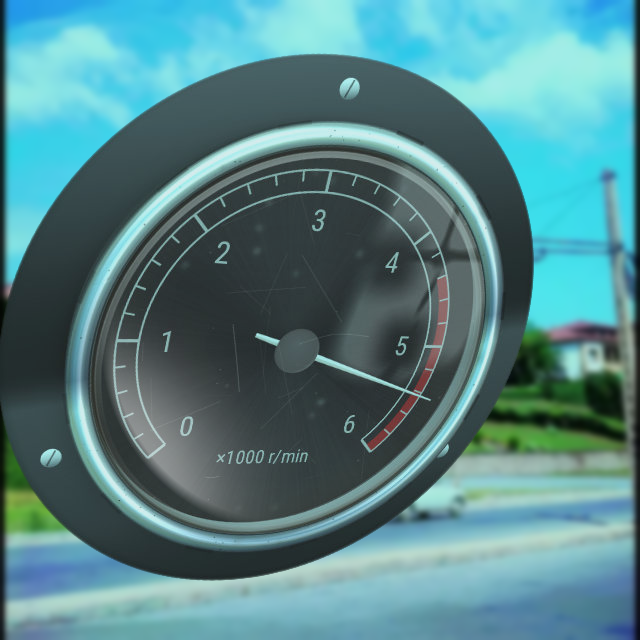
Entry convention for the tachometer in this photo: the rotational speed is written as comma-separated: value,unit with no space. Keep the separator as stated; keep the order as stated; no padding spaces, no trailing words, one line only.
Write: 5400,rpm
